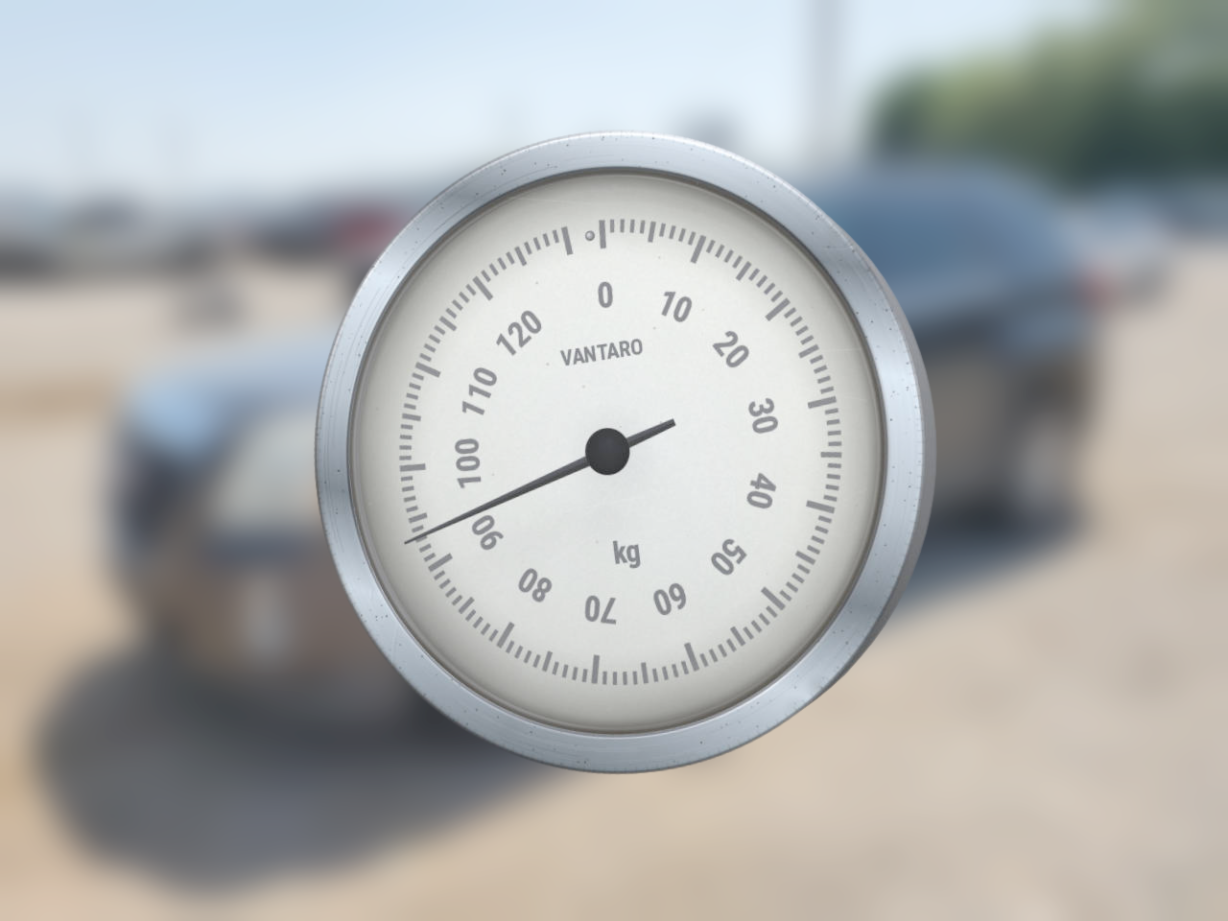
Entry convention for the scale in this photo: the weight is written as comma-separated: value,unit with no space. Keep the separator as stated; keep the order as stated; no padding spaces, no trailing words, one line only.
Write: 93,kg
